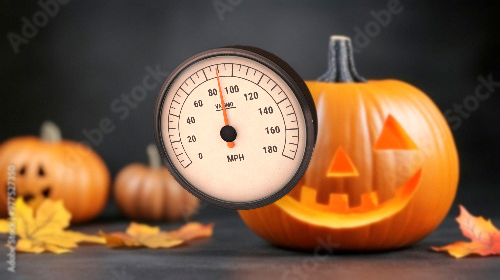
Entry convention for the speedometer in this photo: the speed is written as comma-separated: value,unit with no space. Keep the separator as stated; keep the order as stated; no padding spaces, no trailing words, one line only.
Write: 90,mph
